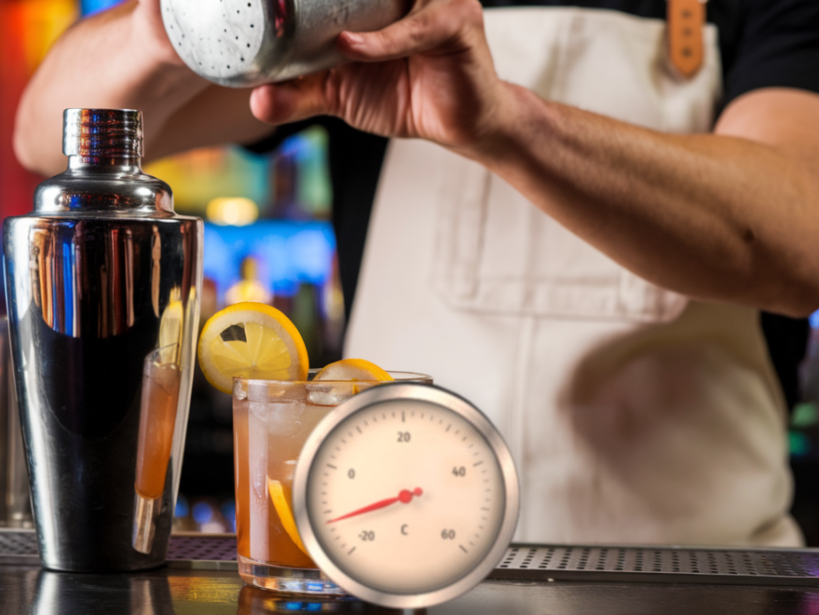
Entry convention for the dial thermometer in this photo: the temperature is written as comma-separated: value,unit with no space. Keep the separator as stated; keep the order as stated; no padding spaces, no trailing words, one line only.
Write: -12,°C
